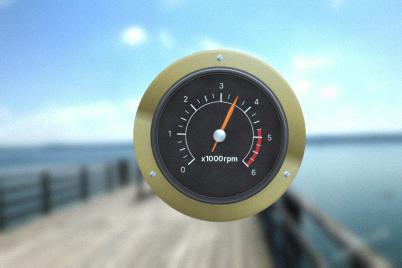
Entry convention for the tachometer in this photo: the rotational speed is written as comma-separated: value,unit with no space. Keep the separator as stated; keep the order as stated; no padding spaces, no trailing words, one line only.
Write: 3500,rpm
